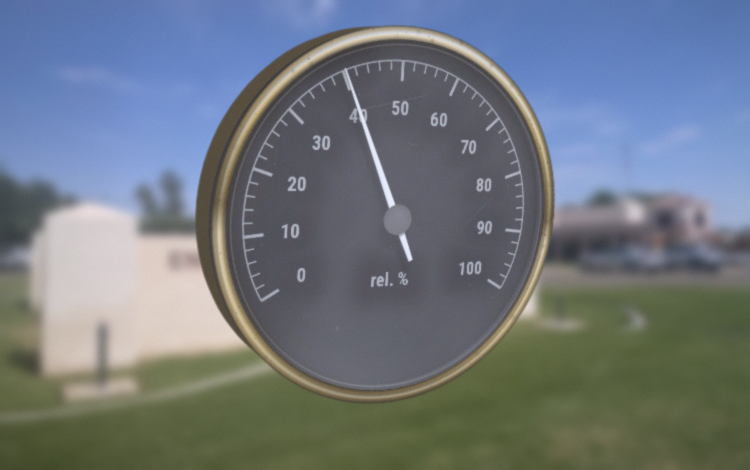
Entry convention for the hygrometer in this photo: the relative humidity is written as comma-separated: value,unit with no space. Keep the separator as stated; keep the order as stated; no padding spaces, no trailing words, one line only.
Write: 40,%
